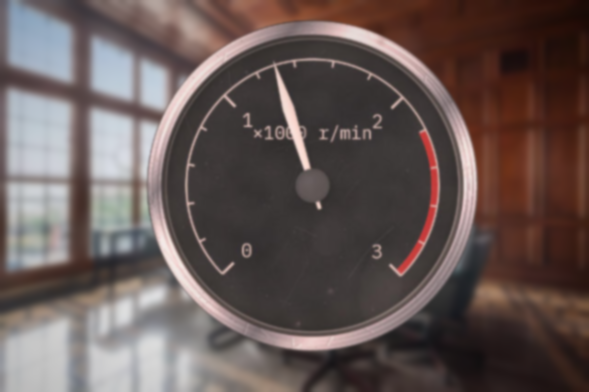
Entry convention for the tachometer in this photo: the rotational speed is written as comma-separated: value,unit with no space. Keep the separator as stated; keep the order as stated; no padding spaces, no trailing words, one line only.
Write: 1300,rpm
